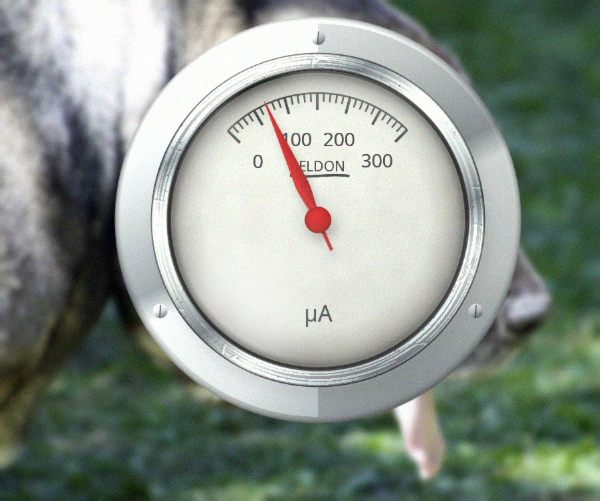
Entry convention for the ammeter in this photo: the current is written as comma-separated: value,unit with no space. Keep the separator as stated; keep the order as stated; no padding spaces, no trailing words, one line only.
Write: 70,µA
